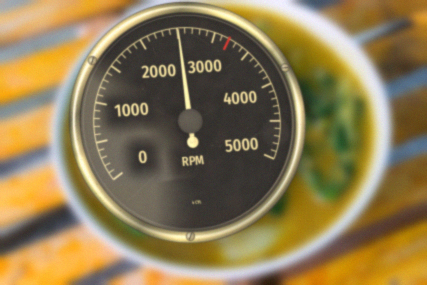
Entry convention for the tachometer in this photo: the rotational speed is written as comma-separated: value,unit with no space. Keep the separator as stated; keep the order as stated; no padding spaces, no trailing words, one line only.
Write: 2500,rpm
